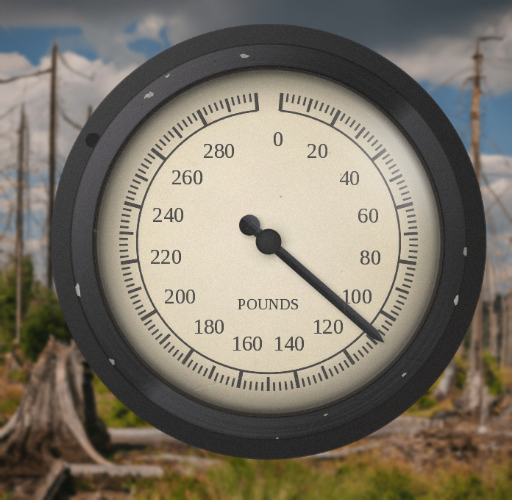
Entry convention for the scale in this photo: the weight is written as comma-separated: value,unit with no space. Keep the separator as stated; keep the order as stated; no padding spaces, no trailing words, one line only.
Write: 108,lb
